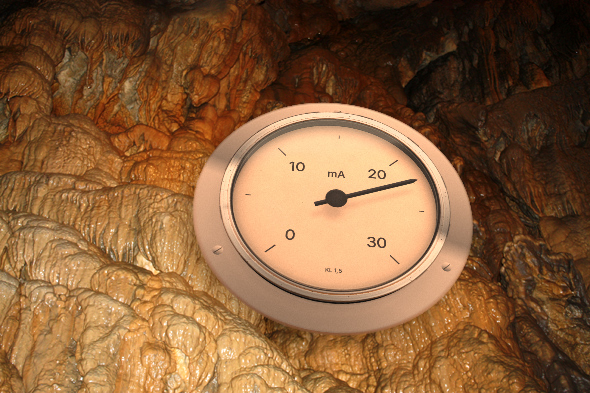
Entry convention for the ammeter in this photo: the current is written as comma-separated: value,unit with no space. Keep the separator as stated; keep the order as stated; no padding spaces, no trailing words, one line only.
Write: 22.5,mA
